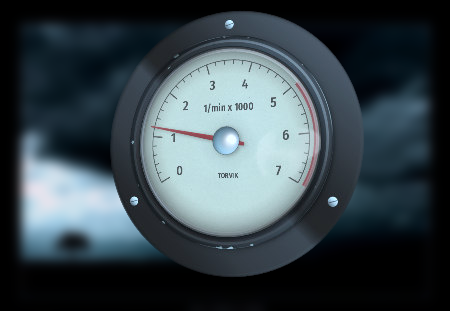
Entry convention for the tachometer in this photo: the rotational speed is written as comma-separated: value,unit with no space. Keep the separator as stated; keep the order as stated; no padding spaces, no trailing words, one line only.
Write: 1200,rpm
